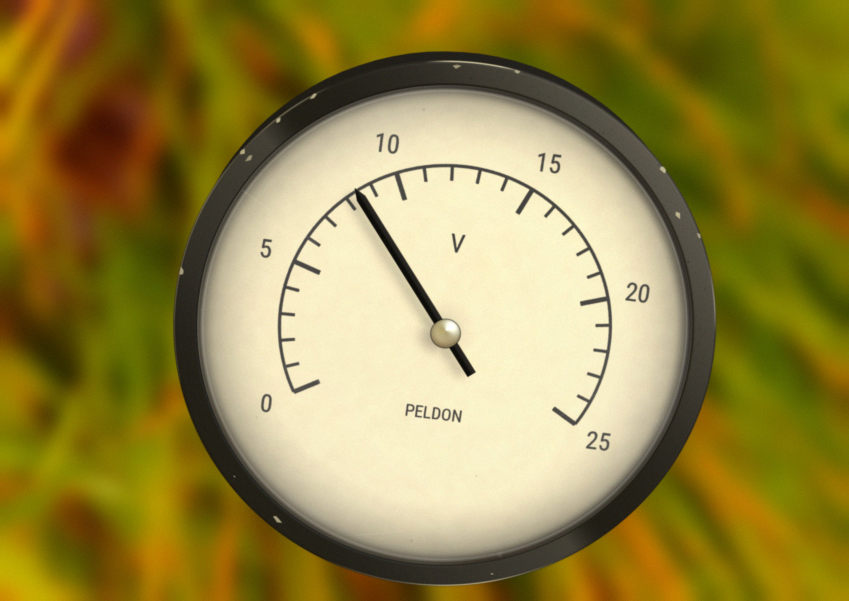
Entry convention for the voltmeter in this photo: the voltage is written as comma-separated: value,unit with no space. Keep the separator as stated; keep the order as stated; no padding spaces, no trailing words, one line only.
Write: 8.5,V
